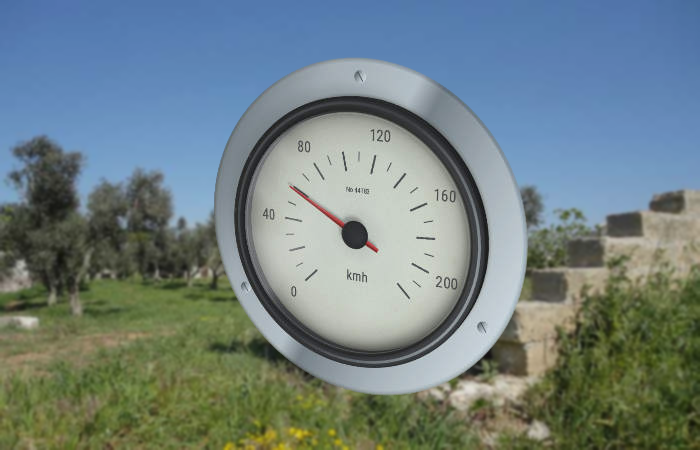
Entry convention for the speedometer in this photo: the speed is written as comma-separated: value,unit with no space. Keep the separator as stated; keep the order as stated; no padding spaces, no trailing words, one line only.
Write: 60,km/h
